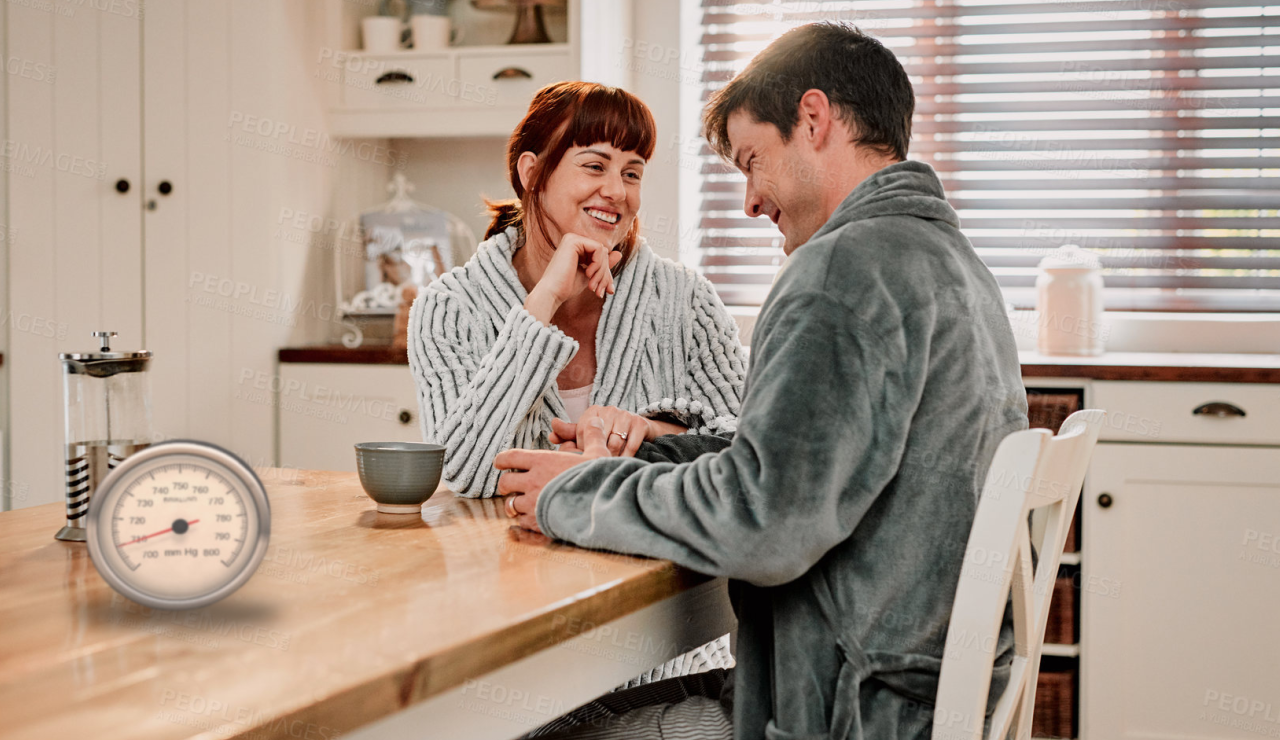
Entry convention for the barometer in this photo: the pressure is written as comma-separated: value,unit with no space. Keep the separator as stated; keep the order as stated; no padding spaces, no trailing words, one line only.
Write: 710,mmHg
